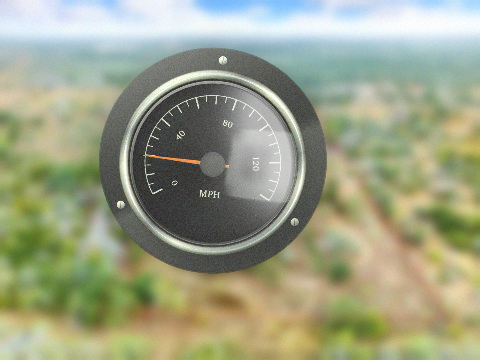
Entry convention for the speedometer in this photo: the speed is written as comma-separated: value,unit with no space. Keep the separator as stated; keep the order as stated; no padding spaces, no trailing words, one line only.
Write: 20,mph
